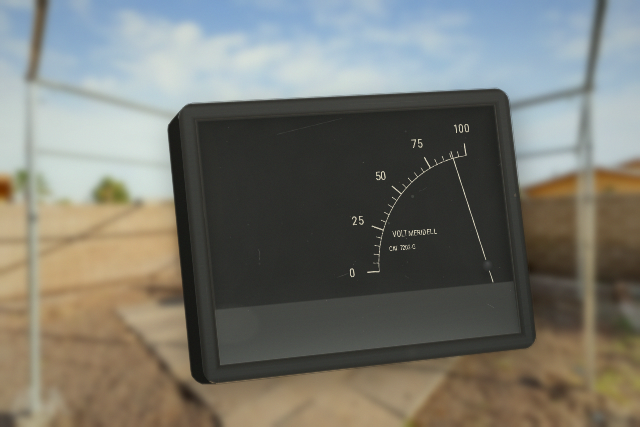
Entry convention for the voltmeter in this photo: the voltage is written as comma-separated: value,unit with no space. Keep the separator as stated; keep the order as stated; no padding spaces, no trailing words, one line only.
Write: 90,V
